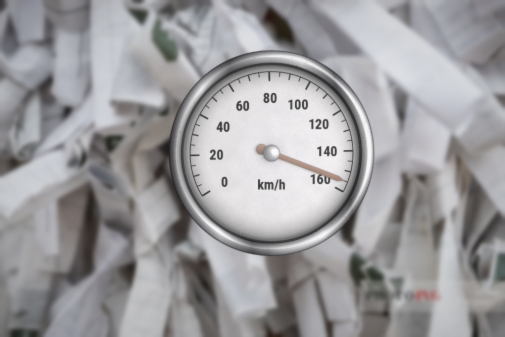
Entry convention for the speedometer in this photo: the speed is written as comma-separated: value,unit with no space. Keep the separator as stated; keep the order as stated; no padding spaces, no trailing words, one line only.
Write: 155,km/h
